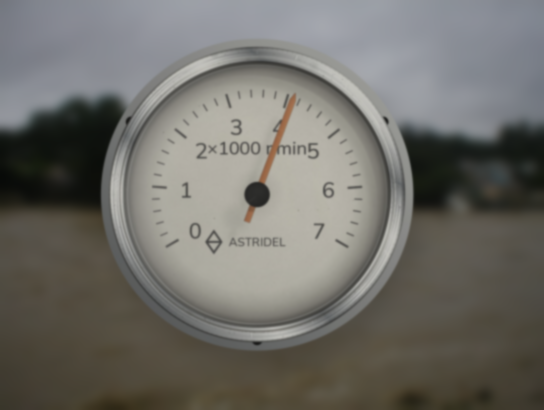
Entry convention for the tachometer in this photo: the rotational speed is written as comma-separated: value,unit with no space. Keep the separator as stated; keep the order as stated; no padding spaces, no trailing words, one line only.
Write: 4100,rpm
